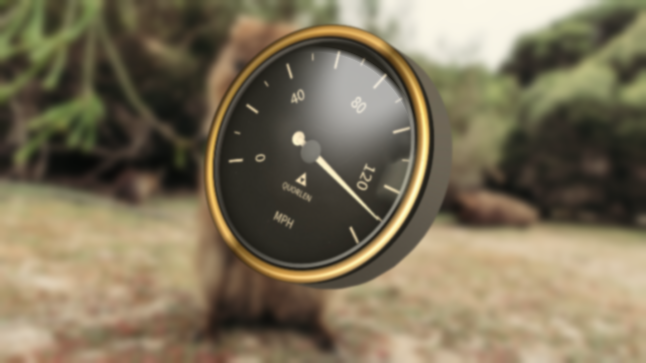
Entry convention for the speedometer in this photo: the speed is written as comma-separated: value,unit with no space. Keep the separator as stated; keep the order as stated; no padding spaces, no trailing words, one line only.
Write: 130,mph
